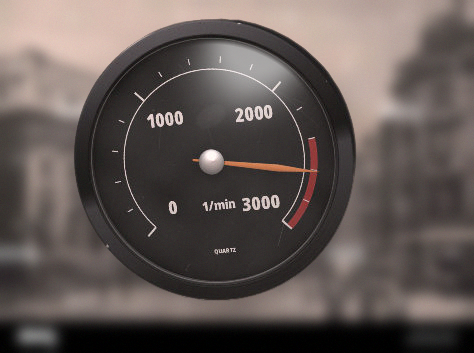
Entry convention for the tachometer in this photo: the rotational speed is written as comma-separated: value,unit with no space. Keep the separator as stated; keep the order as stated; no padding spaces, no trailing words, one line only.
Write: 2600,rpm
